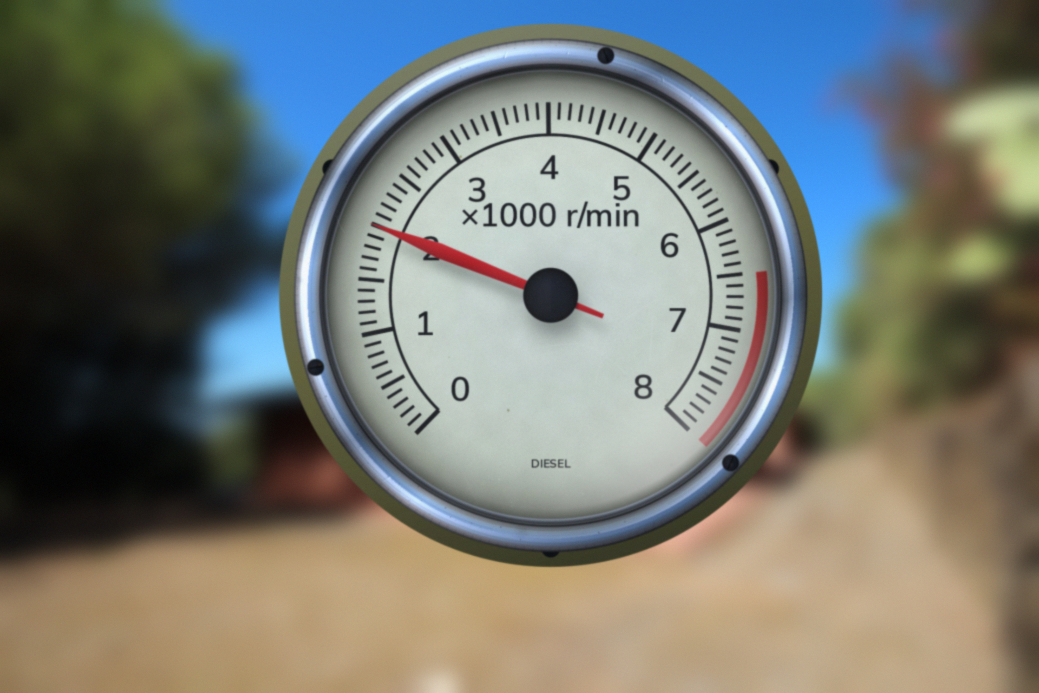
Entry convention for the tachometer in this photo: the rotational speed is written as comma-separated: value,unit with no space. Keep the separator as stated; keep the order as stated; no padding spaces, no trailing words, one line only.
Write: 2000,rpm
